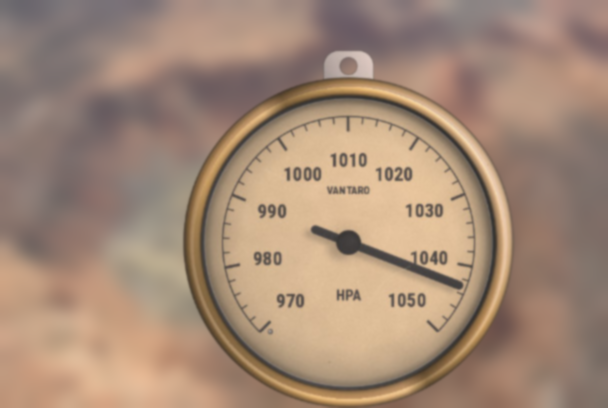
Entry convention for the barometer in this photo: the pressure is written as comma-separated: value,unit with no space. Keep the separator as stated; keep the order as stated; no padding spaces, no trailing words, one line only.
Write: 1043,hPa
